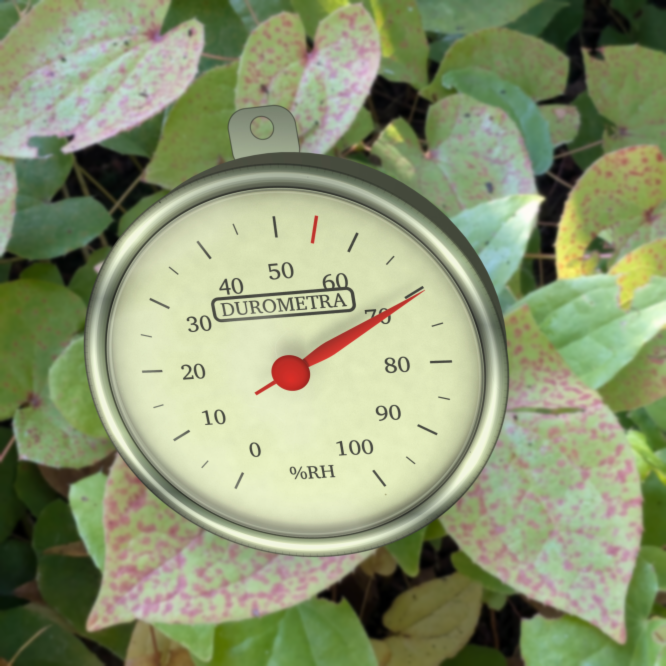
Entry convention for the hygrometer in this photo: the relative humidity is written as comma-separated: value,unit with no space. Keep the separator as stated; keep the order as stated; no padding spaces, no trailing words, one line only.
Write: 70,%
